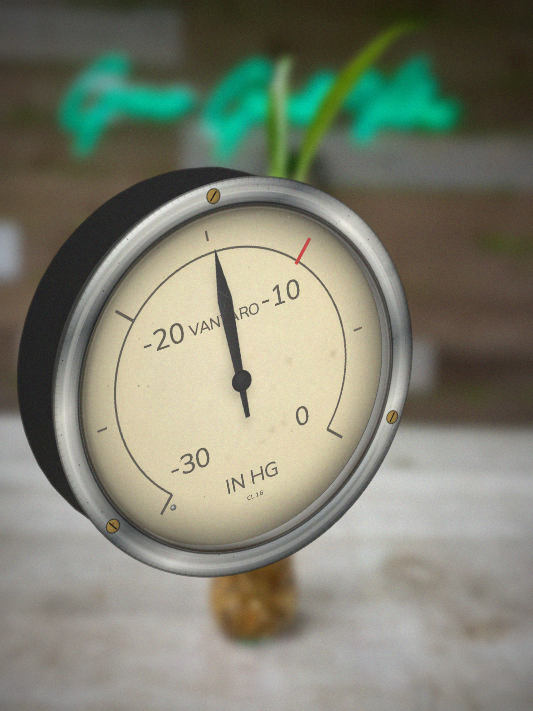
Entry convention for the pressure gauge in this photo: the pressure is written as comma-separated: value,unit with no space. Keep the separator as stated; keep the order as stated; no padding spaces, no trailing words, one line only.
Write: -15,inHg
